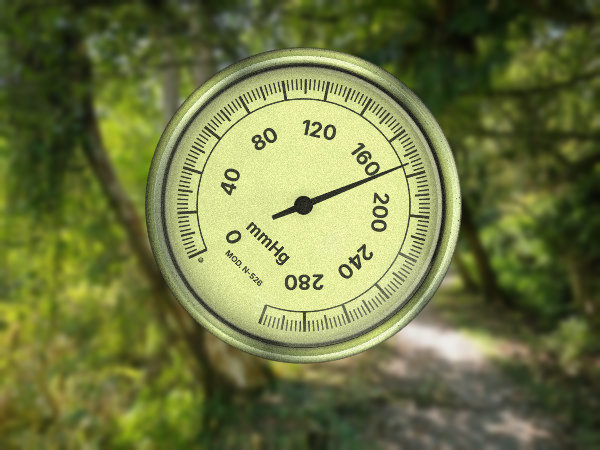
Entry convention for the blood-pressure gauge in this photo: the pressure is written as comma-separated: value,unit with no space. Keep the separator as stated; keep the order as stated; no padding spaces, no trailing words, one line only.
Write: 174,mmHg
